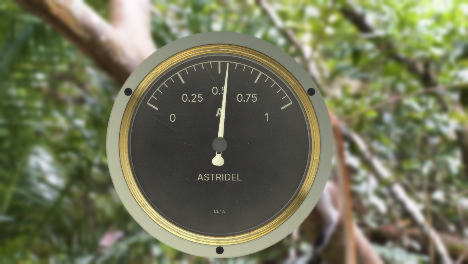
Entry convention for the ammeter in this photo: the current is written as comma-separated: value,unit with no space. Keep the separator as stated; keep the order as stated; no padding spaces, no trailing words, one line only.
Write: 0.55,A
